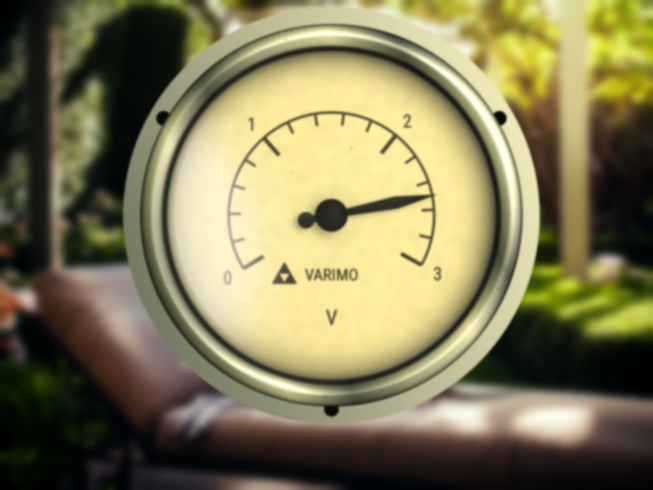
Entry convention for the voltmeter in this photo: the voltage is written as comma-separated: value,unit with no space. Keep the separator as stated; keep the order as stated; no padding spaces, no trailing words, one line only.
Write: 2.5,V
